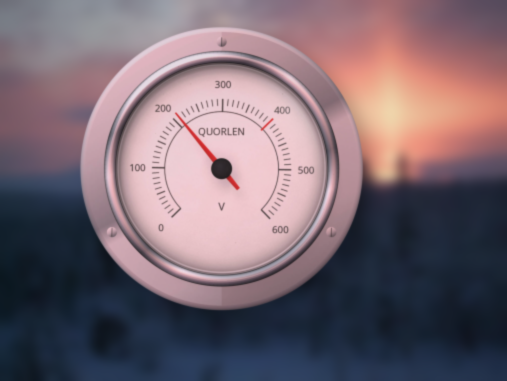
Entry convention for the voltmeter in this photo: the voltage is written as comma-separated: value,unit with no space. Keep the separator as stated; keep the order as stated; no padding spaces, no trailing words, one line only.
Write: 210,V
